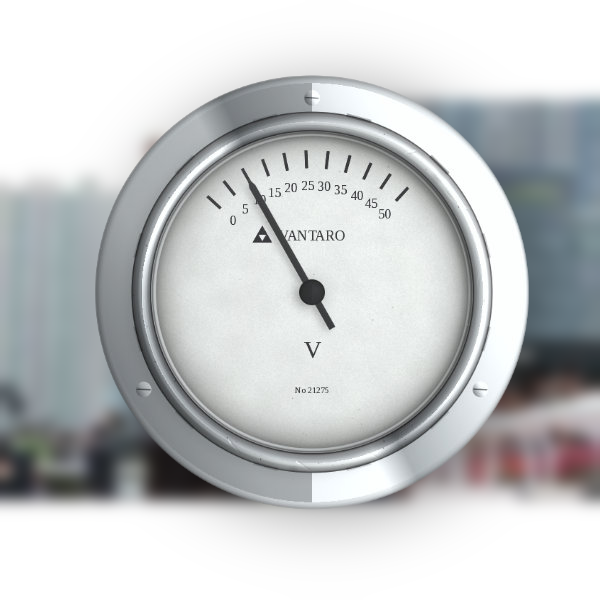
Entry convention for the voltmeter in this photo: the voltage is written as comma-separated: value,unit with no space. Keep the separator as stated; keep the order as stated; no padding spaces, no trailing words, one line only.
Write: 10,V
